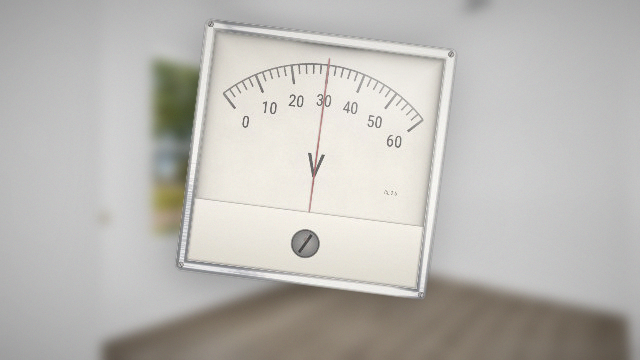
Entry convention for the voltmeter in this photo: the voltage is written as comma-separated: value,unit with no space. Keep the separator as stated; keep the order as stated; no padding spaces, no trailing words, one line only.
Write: 30,V
